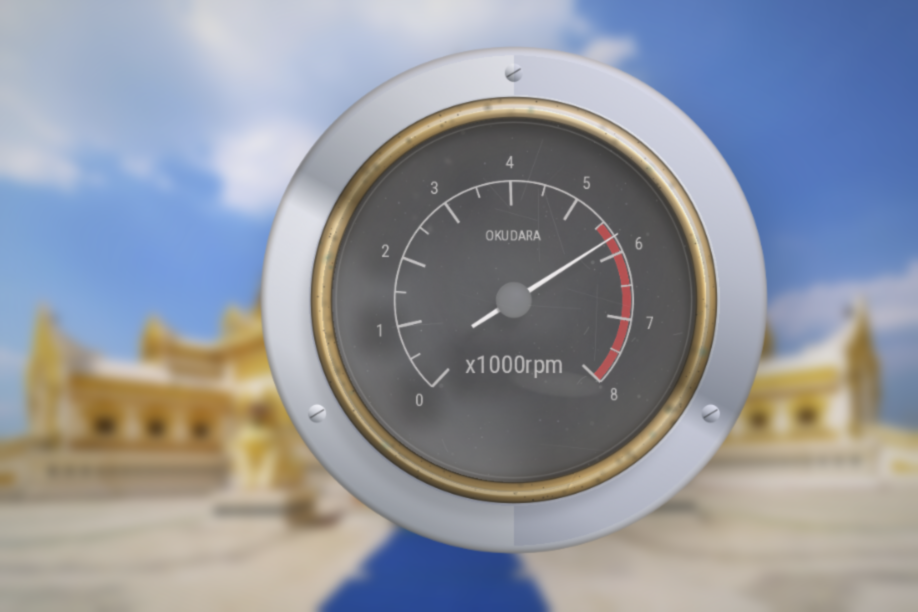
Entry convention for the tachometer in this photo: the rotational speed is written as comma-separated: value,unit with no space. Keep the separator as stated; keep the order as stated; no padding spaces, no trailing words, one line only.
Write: 5750,rpm
